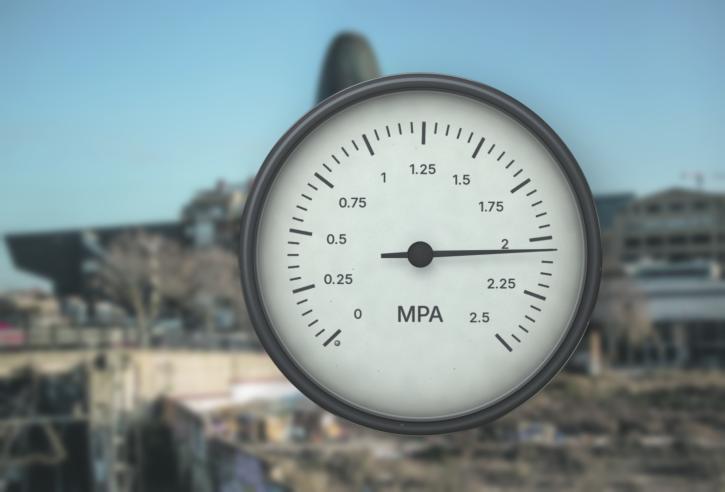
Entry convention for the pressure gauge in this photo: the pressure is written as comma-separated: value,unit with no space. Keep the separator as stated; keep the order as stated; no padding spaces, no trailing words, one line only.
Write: 2.05,MPa
